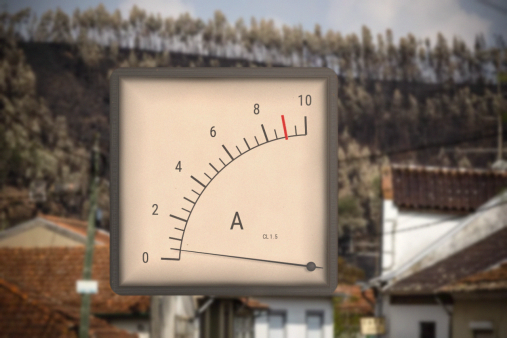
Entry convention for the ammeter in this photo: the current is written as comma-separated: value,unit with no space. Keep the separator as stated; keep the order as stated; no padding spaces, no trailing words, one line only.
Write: 0.5,A
